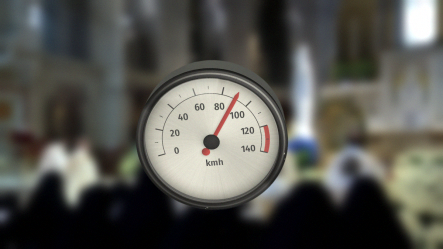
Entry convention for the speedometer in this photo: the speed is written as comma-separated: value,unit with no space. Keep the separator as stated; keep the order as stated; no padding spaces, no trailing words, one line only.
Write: 90,km/h
